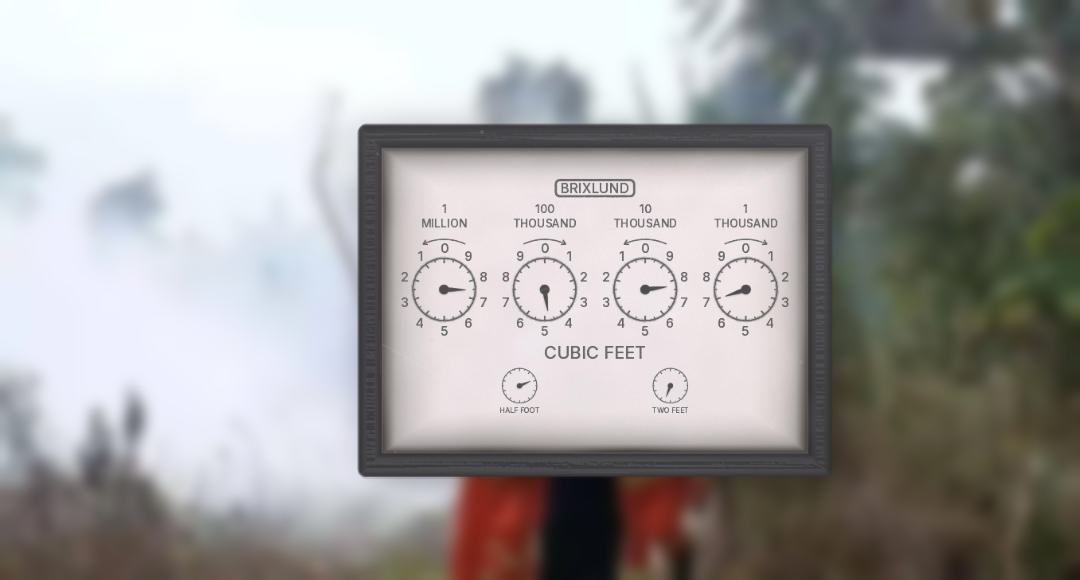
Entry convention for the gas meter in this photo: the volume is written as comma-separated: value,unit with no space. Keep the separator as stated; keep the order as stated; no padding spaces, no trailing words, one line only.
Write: 747700,ft³
